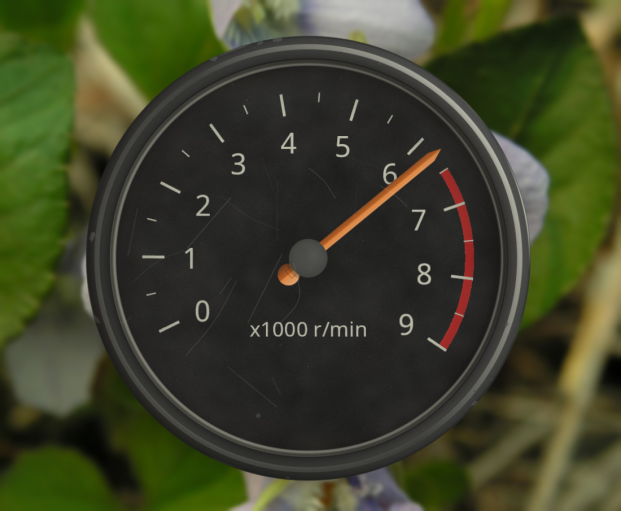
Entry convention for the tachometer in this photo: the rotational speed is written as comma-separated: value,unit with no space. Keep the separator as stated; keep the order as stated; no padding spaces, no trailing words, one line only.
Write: 6250,rpm
